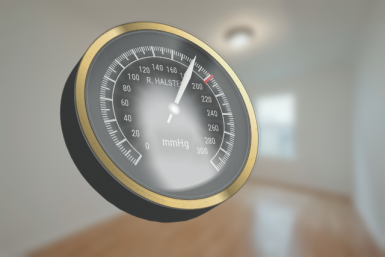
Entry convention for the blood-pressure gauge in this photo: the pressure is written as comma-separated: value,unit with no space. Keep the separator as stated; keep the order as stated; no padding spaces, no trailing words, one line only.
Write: 180,mmHg
